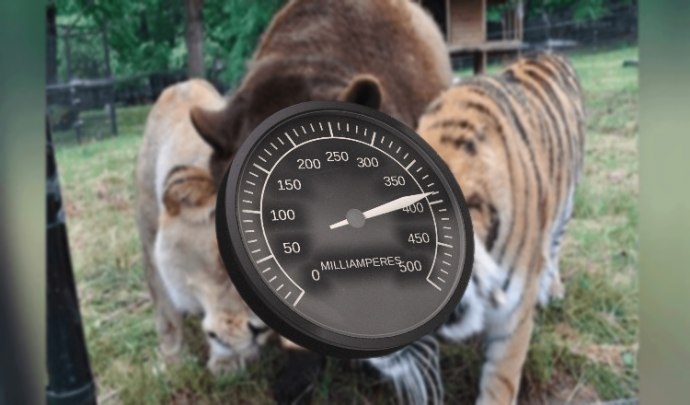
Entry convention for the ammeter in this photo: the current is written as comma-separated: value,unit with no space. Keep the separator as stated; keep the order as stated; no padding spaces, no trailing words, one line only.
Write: 390,mA
